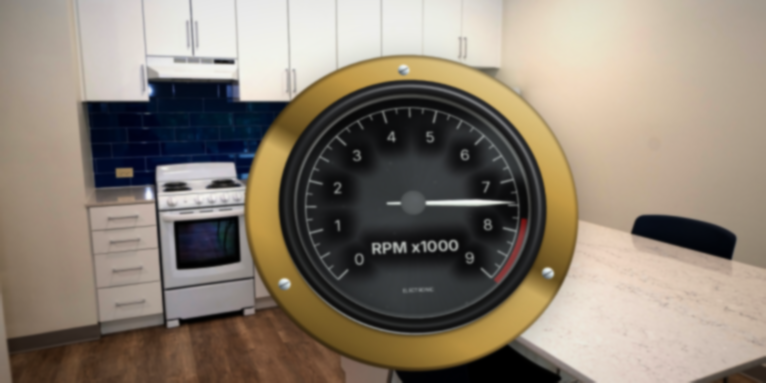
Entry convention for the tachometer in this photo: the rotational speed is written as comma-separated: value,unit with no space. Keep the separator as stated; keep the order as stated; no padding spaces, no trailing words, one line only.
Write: 7500,rpm
